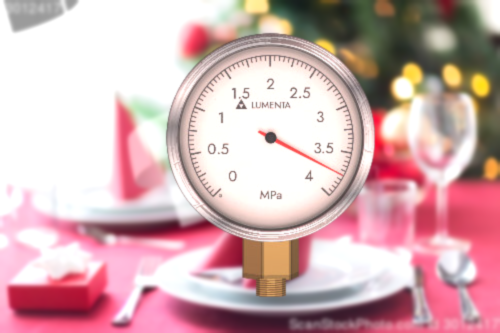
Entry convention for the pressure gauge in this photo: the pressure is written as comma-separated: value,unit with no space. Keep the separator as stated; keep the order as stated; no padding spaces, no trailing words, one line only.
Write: 3.75,MPa
